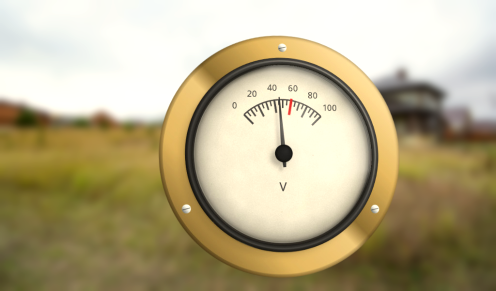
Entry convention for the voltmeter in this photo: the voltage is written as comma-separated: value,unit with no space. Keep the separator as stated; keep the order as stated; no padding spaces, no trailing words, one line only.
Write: 45,V
